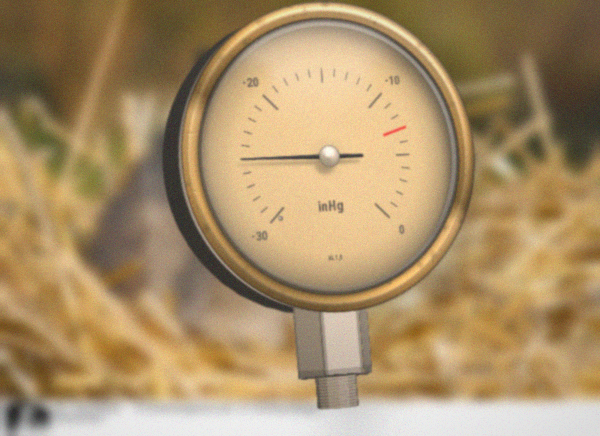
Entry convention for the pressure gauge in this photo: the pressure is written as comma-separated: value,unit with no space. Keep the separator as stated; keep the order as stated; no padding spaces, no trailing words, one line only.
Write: -25,inHg
